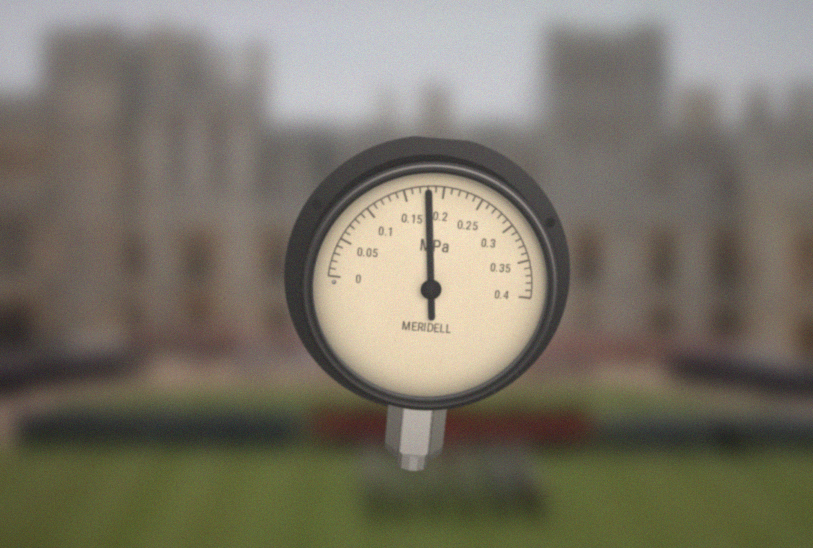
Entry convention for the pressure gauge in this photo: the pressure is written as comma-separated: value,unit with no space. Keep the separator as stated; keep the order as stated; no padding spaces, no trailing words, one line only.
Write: 0.18,MPa
